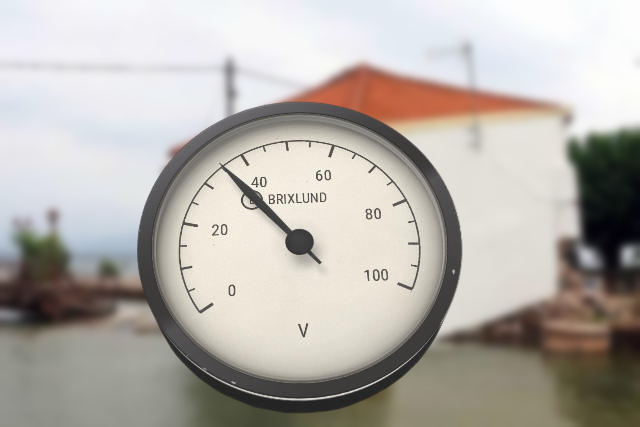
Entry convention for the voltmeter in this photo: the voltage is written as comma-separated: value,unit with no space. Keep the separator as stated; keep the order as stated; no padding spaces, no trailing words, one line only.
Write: 35,V
